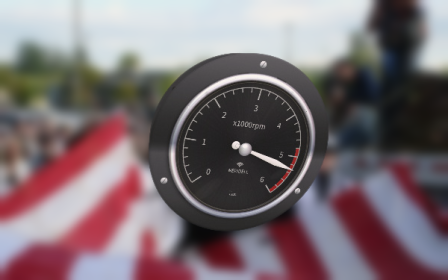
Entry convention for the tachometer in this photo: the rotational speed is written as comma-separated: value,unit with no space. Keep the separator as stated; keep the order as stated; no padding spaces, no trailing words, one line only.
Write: 5300,rpm
